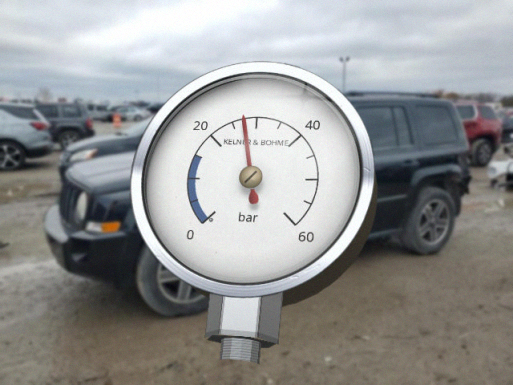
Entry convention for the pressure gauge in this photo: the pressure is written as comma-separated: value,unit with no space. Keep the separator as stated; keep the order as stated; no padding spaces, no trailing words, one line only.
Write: 27.5,bar
